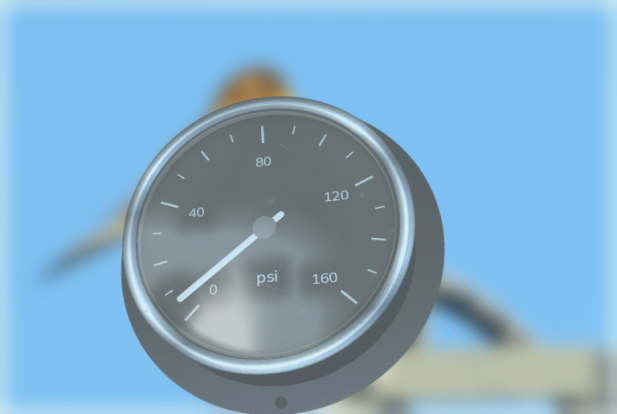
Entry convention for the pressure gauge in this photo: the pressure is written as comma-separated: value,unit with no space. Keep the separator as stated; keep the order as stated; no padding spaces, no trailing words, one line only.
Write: 5,psi
